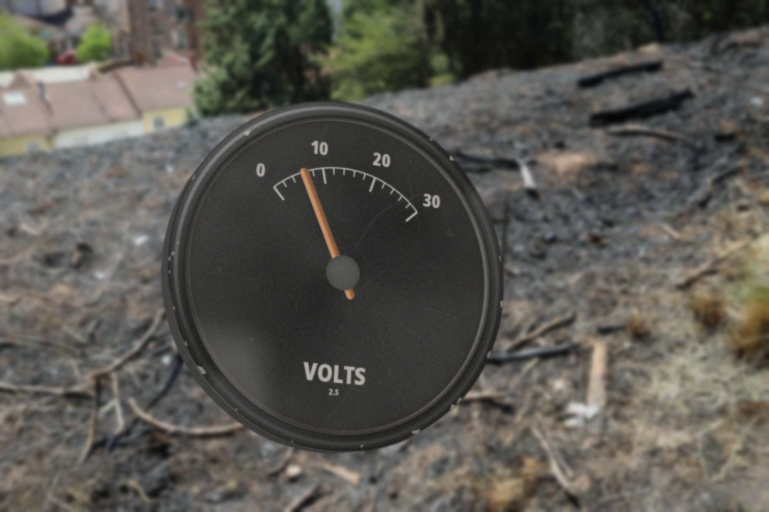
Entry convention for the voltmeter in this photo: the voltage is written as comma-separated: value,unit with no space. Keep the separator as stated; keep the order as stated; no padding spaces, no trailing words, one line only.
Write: 6,V
